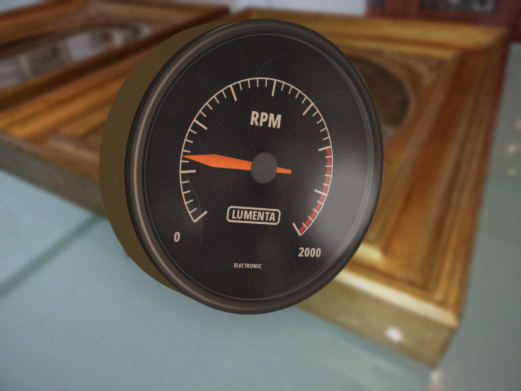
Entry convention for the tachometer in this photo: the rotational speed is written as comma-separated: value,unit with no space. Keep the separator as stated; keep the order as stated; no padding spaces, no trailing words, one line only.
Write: 325,rpm
